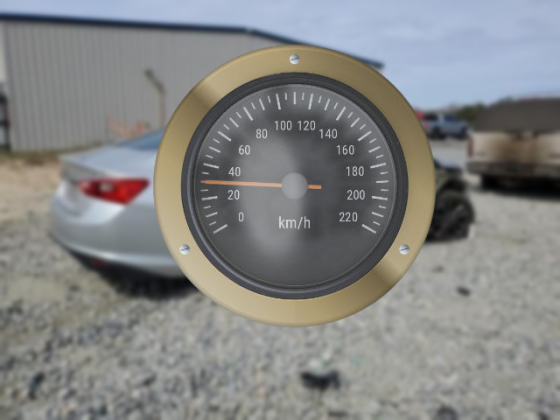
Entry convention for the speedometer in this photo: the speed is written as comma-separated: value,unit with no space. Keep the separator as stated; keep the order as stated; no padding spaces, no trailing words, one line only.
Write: 30,km/h
